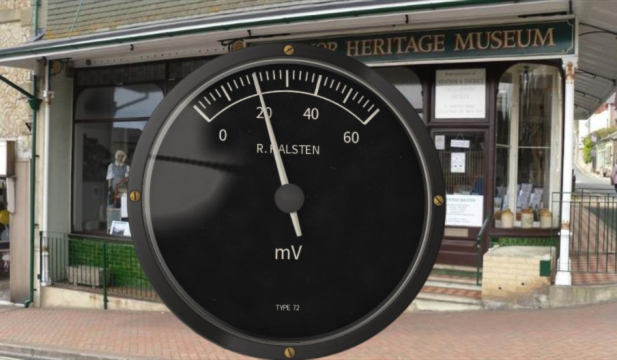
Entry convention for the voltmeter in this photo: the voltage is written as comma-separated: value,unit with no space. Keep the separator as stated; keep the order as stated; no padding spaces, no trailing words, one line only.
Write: 20,mV
